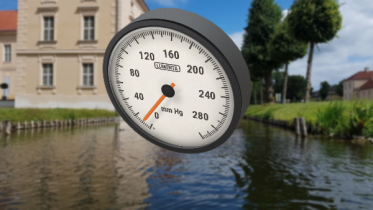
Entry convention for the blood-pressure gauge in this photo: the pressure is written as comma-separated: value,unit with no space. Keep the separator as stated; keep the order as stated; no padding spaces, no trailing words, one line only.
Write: 10,mmHg
